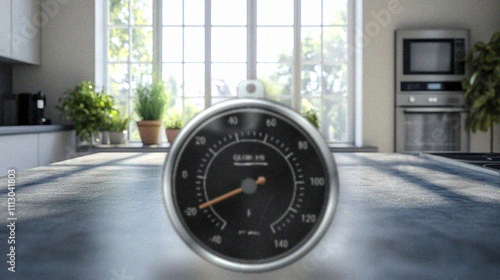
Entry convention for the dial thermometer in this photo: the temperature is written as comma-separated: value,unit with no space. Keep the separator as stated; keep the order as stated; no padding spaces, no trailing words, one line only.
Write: -20,°F
